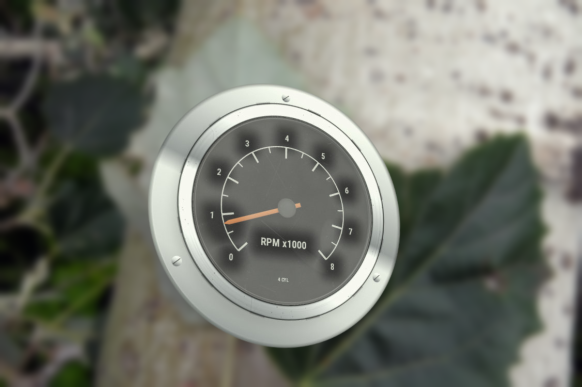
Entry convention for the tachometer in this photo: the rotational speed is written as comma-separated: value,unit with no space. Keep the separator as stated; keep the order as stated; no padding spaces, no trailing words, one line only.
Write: 750,rpm
